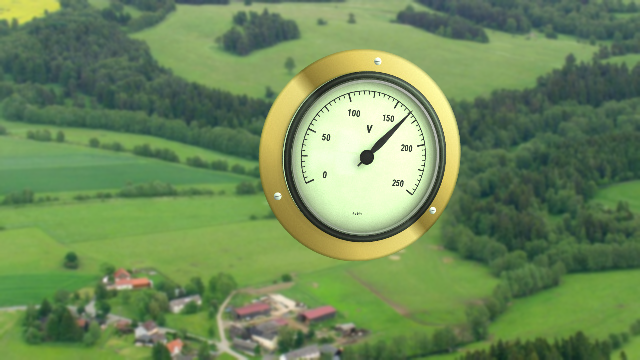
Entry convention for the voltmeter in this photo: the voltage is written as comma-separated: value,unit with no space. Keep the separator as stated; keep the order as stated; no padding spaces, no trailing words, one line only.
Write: 165,V
